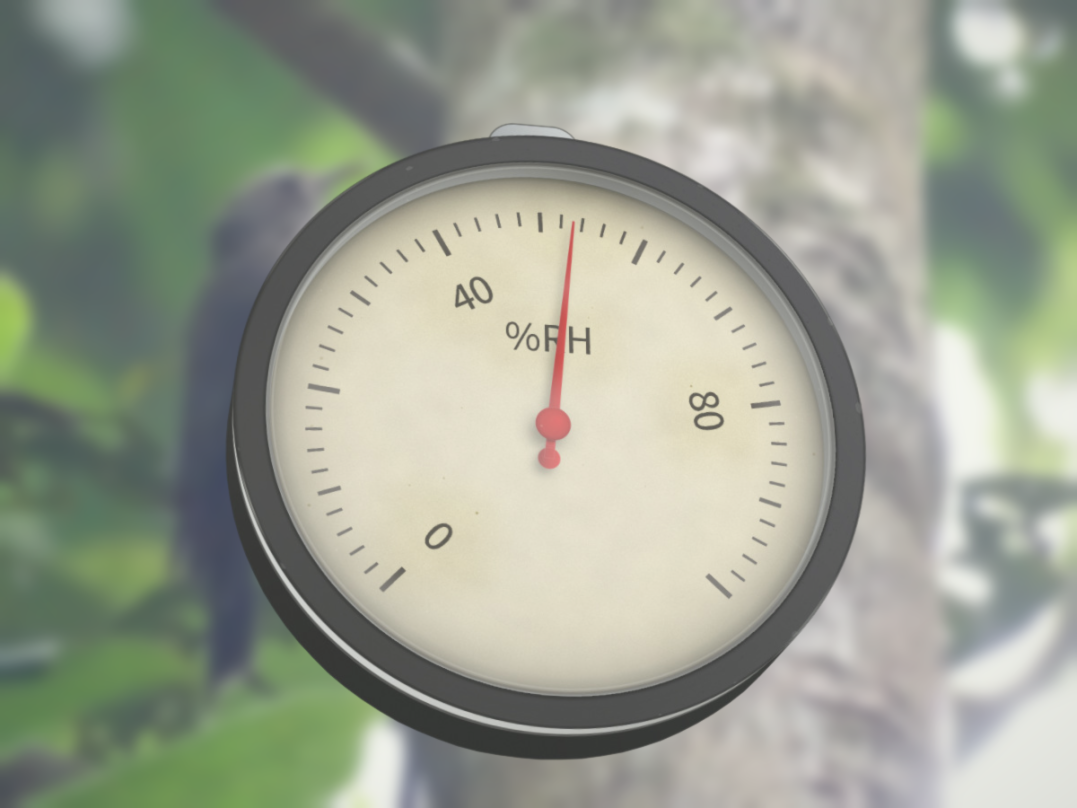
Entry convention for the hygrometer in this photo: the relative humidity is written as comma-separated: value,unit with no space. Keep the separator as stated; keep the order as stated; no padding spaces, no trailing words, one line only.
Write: 53,%
